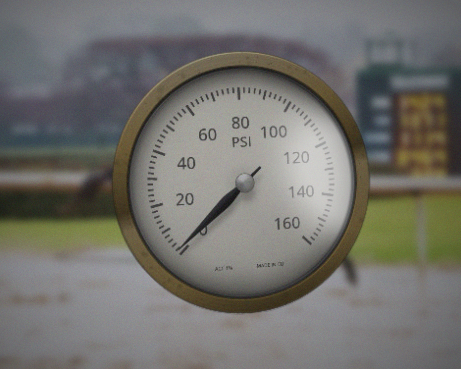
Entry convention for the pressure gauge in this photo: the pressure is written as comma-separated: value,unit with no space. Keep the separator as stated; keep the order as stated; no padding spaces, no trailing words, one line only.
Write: 2,psi
